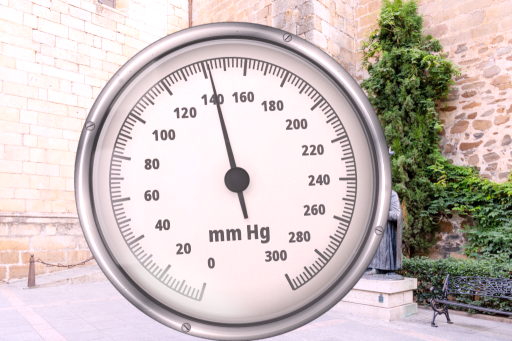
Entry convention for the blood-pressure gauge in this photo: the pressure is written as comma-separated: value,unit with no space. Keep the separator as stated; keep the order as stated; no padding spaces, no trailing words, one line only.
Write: 142,mmHg
